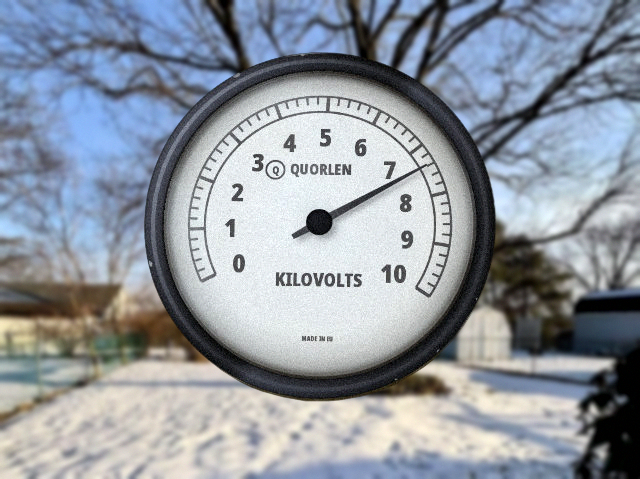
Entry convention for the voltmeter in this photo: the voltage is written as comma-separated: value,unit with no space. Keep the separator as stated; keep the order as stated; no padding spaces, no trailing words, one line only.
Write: 7.4,kV
